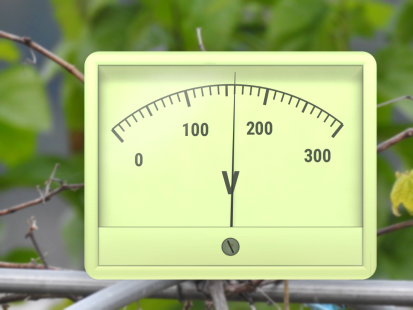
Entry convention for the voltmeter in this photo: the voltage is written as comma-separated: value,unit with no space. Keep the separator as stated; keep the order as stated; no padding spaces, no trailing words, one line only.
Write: 160,V
